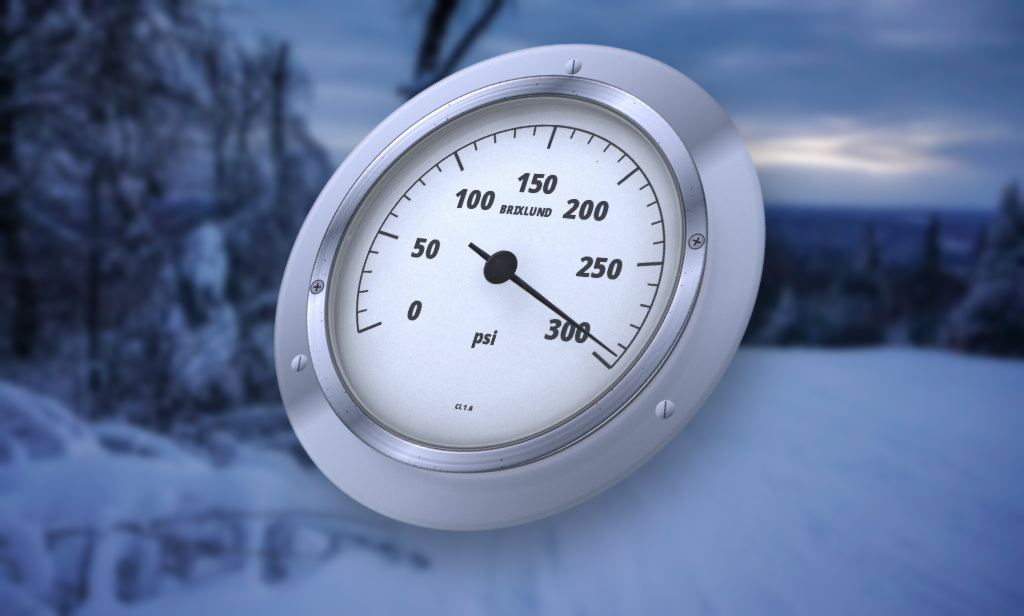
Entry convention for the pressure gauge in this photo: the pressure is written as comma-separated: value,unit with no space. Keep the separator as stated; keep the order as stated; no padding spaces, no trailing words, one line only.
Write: 295,psi
